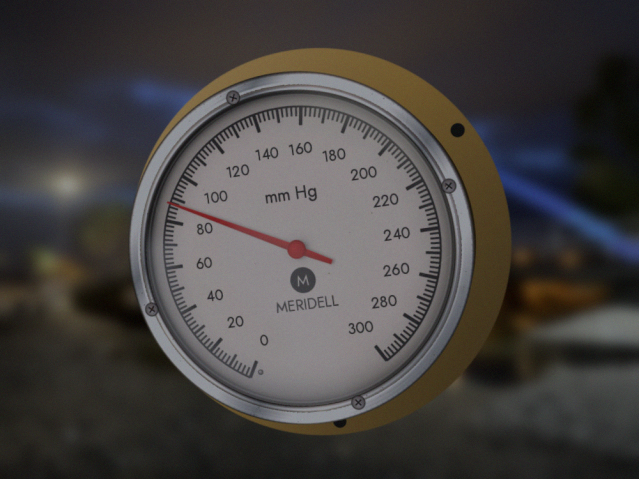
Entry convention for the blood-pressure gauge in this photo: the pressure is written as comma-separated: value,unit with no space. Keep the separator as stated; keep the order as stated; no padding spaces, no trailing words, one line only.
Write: 88,mmHg
